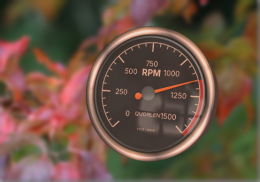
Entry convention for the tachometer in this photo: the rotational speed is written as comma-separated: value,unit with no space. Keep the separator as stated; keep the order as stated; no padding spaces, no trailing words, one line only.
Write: 1150,rpm
